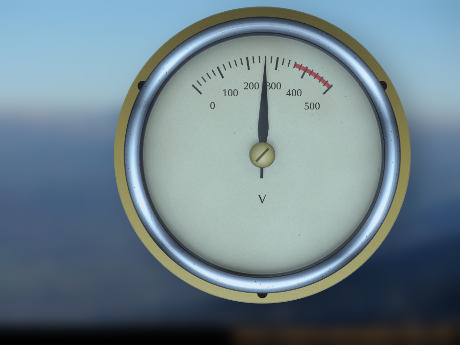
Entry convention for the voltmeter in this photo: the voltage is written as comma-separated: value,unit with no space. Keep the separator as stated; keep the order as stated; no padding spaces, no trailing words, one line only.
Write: 260,V
